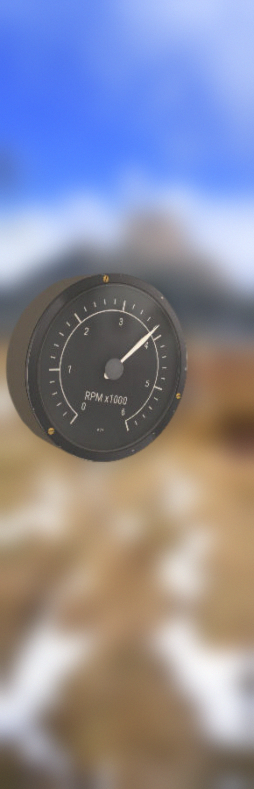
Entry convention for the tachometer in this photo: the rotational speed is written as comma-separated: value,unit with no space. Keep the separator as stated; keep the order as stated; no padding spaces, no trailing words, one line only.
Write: 3800,rpm
